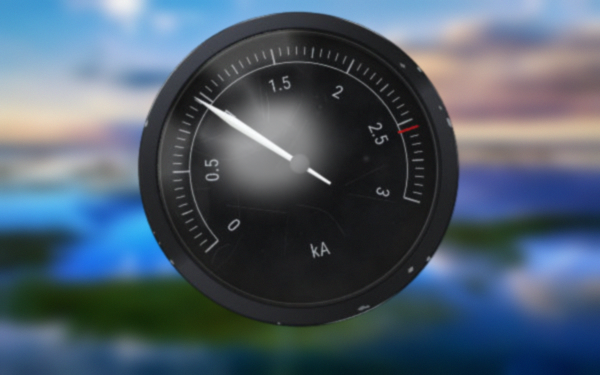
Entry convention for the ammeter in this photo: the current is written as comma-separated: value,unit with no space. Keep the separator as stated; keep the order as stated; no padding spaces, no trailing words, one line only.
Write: 0.95,kA
